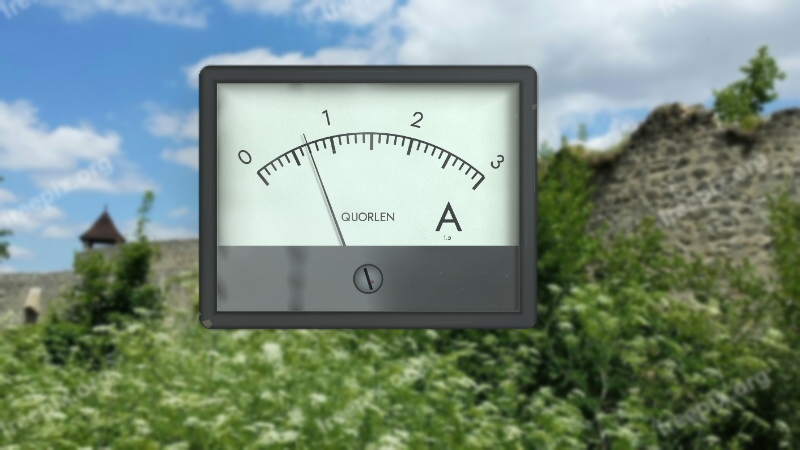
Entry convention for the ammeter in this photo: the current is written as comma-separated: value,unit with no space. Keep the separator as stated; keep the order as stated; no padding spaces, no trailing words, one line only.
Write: 0.7,A
